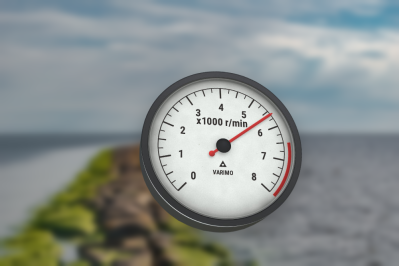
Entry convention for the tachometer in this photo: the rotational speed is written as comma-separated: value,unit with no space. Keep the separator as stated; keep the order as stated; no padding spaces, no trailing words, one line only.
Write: 5625,rpm
